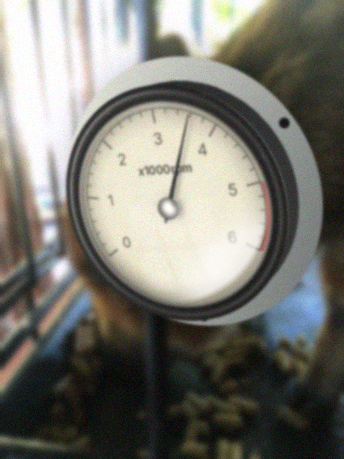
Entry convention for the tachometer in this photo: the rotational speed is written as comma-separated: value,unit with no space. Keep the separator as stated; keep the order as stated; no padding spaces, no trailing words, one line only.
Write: 3600,rpm
